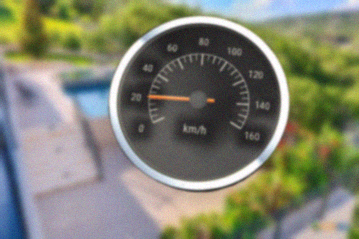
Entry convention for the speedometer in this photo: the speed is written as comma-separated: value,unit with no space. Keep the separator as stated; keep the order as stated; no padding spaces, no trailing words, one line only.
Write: 20,km/h
